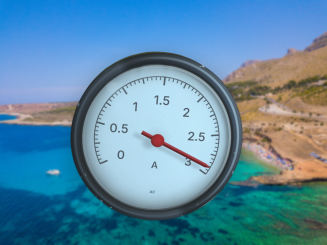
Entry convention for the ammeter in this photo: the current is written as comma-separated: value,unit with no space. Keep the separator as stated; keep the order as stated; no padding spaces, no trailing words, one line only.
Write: 2.9,A
